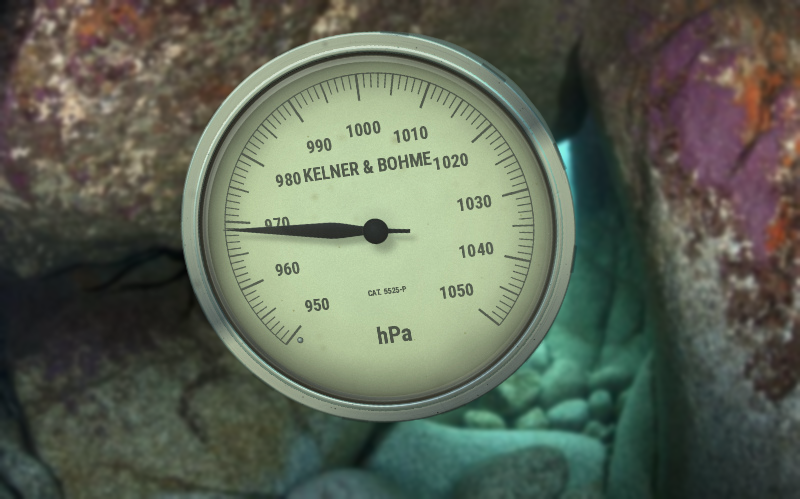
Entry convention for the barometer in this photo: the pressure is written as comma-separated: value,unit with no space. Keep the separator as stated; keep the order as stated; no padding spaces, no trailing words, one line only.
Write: 969,hPa
